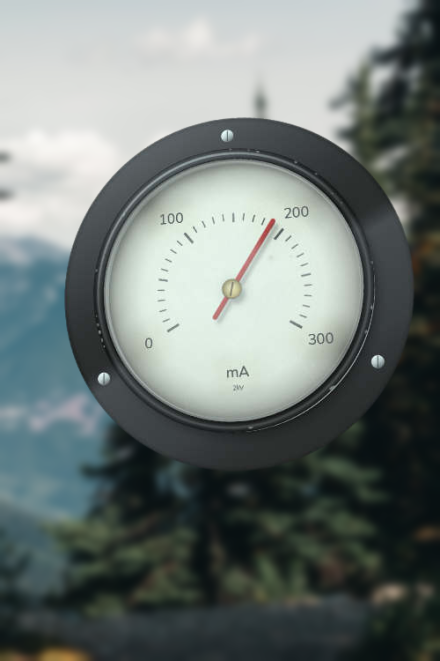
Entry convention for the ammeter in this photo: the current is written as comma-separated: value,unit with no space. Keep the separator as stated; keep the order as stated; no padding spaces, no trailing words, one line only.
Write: 190,mA
